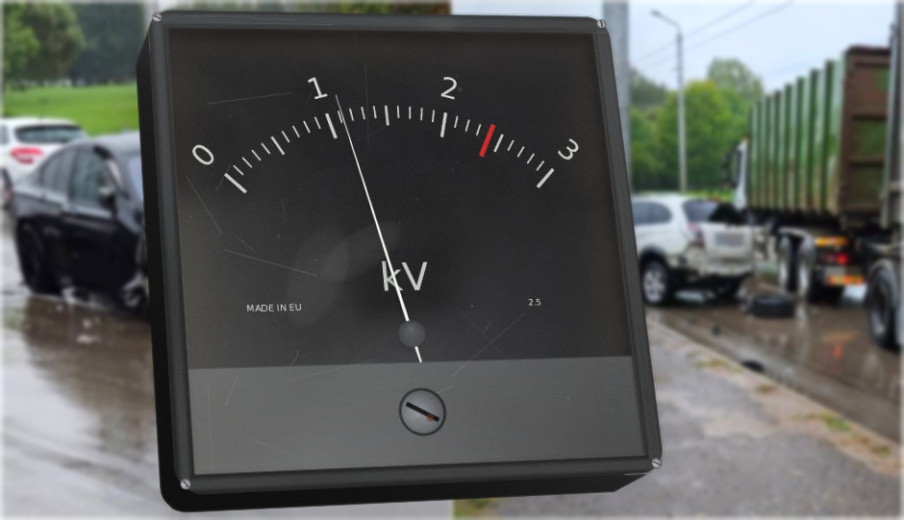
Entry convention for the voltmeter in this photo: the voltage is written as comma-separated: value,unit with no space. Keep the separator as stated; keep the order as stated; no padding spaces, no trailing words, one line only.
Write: 1.1,kV
